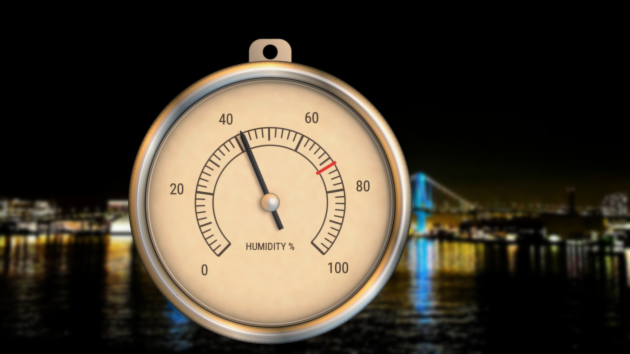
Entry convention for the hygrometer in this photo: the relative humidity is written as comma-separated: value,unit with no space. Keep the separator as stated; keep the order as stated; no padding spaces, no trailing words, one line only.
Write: 42,%
